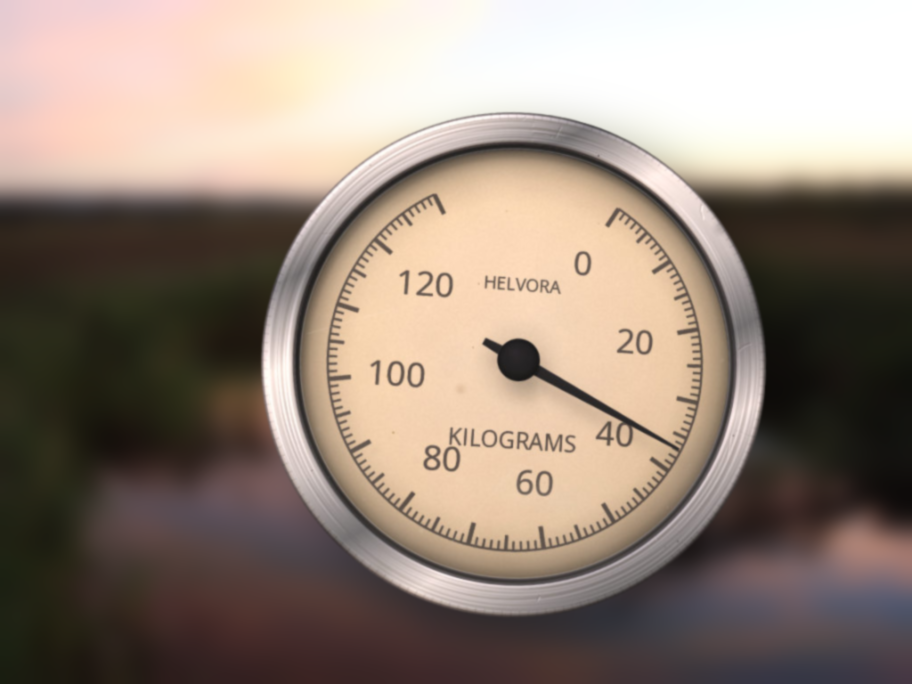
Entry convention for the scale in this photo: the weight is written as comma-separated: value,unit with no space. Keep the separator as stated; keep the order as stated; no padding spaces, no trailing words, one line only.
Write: 37,kg
